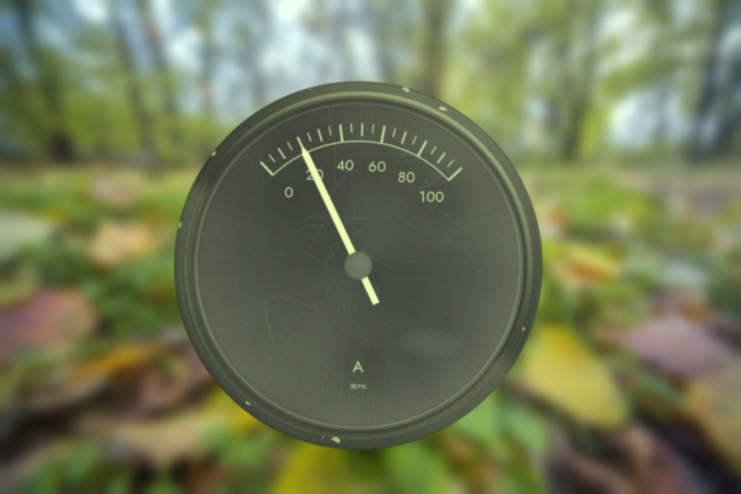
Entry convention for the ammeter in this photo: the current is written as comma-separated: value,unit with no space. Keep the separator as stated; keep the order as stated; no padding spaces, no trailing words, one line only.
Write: 20,A
